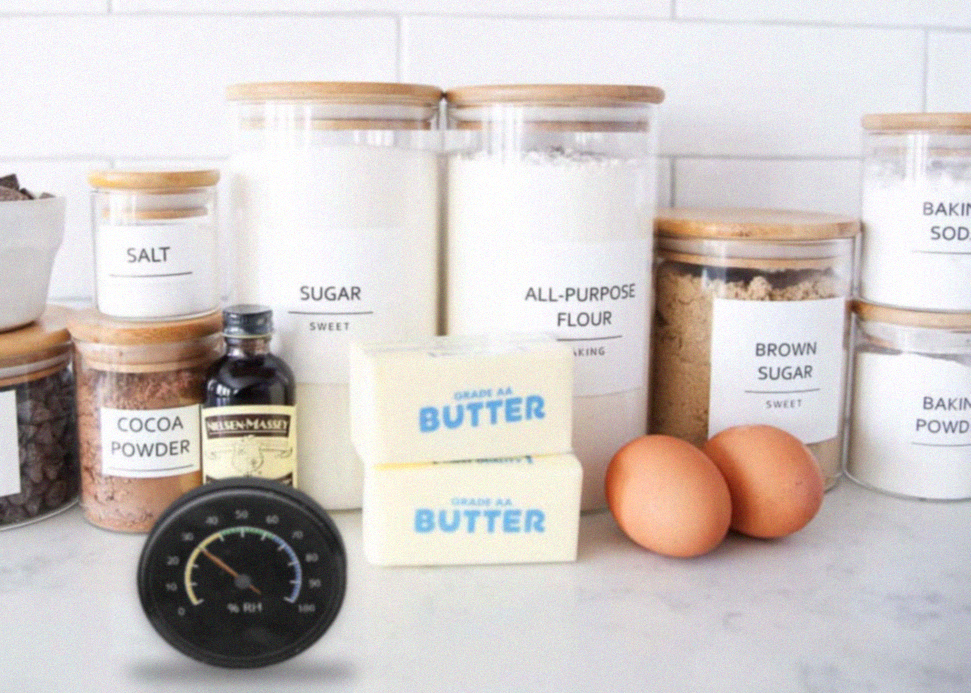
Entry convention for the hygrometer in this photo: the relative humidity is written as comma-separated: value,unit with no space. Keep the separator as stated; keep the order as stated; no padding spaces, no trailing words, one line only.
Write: 30,%
